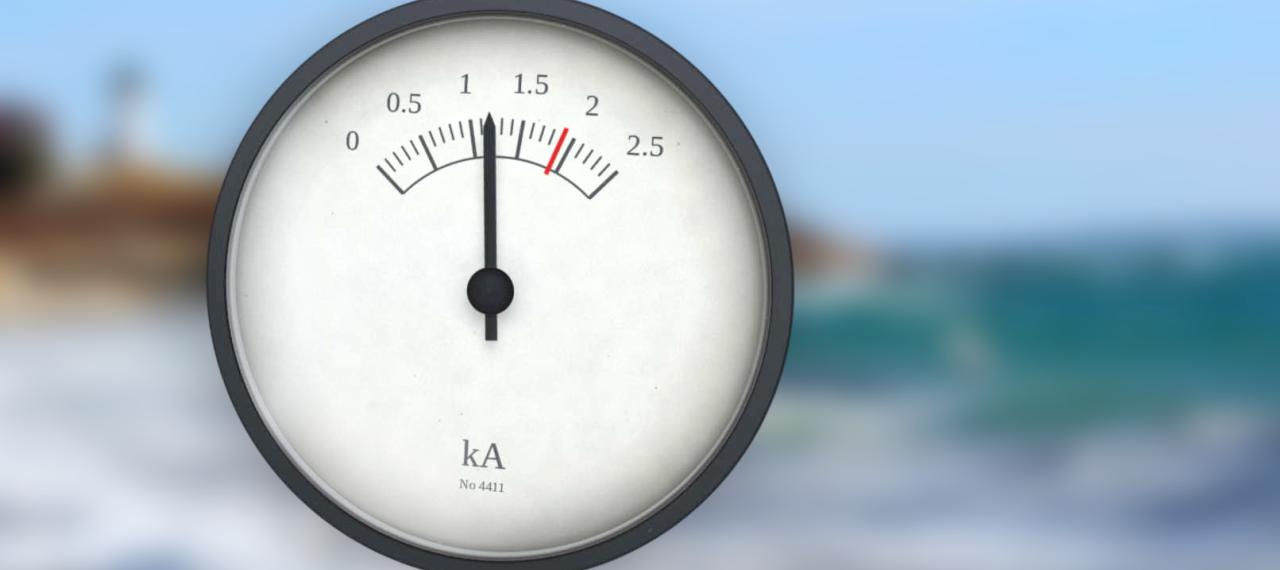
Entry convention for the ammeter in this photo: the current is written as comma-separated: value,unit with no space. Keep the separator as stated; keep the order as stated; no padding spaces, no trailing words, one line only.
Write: 1.2,kA
